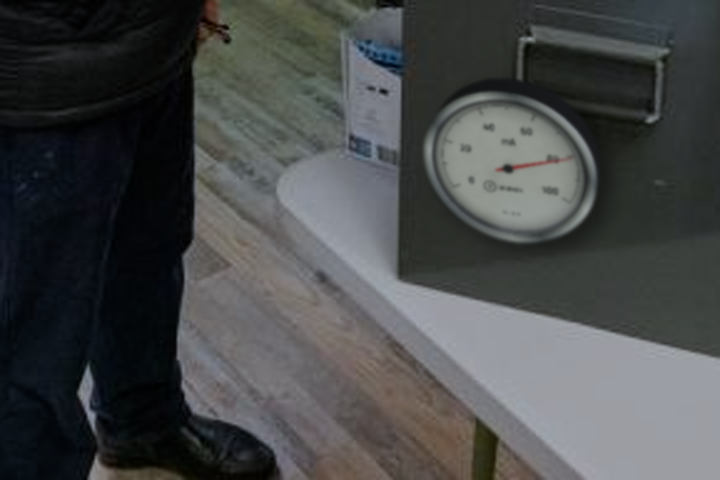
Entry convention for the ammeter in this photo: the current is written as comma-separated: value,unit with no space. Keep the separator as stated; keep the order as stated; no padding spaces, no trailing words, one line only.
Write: 80,mA
